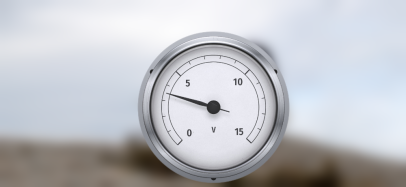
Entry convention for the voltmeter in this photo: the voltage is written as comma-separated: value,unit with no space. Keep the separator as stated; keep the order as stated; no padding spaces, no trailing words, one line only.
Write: 3.5,V
